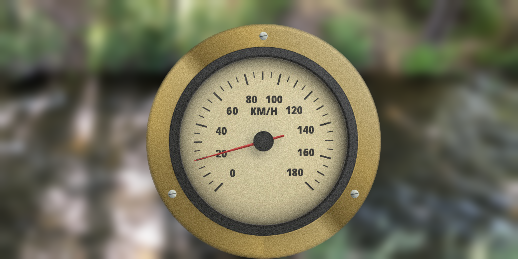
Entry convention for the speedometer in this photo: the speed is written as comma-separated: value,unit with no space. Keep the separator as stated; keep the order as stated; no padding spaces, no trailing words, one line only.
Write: 20,km/h
